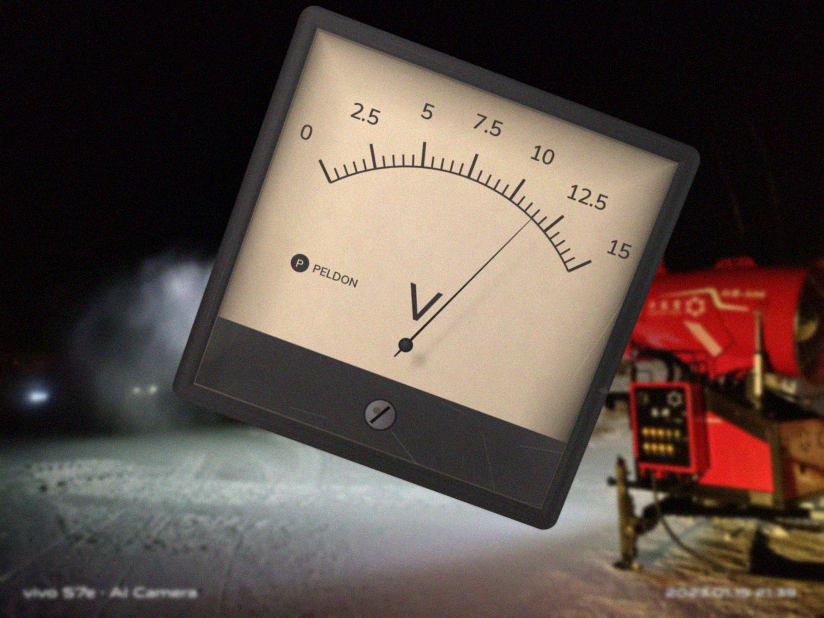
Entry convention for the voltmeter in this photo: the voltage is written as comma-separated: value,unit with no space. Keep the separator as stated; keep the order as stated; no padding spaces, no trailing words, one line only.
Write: 11.5,V
